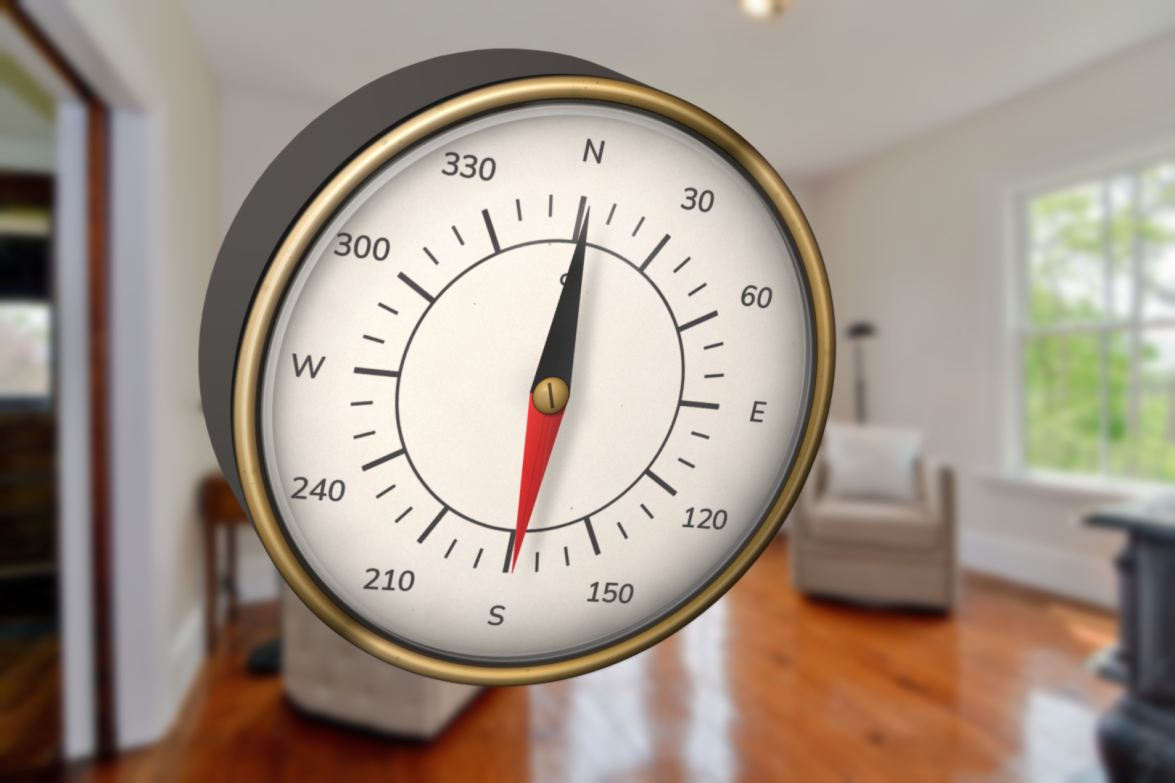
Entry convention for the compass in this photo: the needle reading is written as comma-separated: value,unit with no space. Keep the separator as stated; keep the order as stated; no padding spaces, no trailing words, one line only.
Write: 180,°
